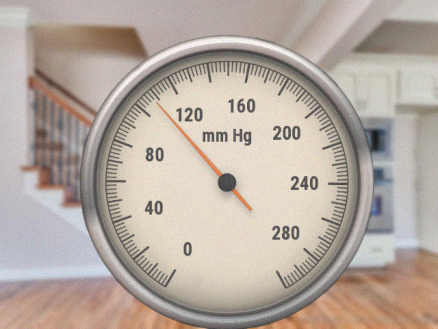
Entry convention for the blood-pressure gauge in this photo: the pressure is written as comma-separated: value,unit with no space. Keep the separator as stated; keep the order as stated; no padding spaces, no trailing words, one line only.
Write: 108,mmHg
